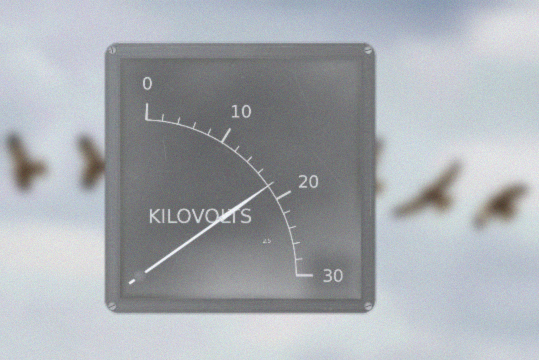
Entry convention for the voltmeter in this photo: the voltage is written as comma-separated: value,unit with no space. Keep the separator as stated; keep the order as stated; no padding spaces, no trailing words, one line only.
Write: 18,kV
